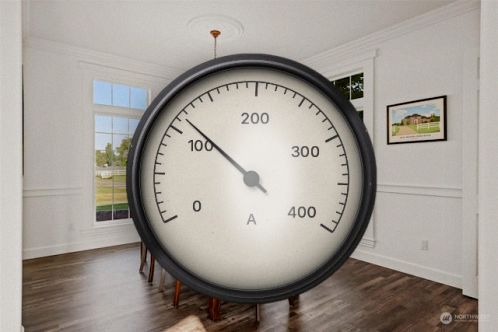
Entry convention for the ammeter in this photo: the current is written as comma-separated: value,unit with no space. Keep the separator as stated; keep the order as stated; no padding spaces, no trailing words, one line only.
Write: 115,A
